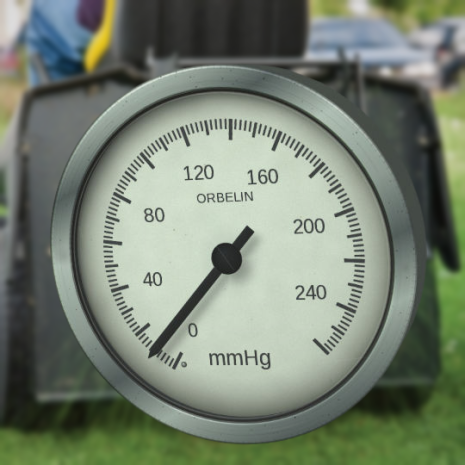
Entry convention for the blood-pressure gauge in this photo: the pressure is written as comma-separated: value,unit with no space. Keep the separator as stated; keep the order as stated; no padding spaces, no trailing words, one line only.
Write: 10,mmHg
